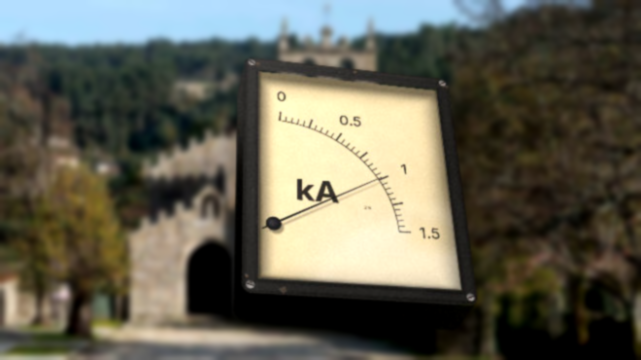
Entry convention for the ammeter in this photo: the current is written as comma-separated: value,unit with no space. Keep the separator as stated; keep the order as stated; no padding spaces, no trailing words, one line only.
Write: 1,kA
